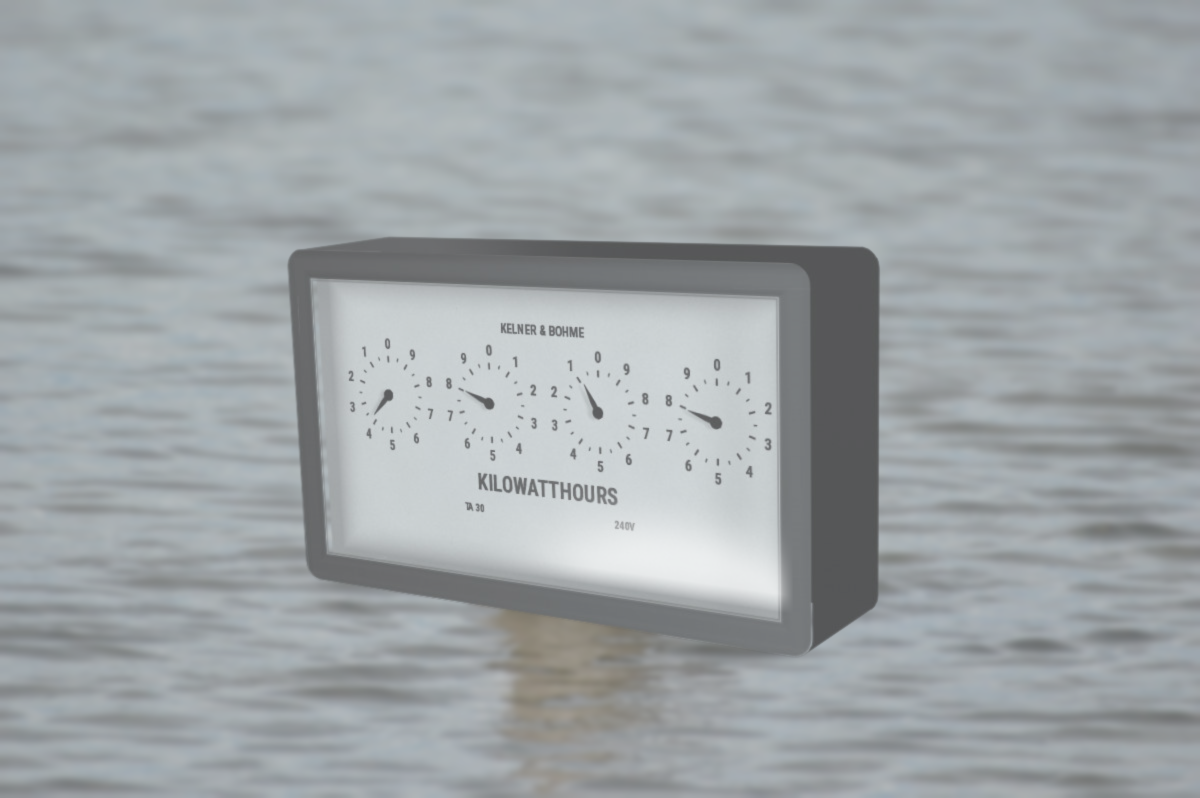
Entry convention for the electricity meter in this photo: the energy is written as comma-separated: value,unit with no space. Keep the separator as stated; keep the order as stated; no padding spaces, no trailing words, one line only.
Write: 3808,kWh
